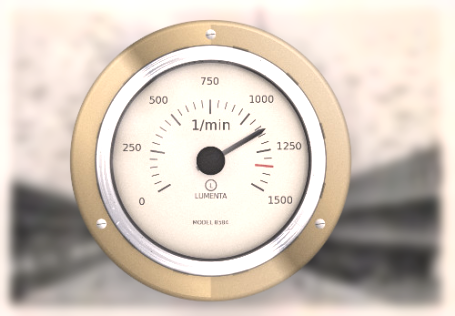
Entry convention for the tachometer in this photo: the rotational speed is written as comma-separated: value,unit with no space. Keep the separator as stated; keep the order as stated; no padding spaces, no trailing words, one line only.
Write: 1125,rpm
